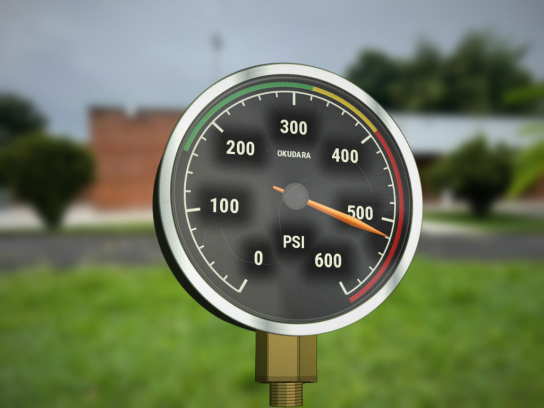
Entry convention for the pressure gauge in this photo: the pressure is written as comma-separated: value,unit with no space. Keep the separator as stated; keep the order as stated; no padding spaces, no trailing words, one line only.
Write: 520,psi
